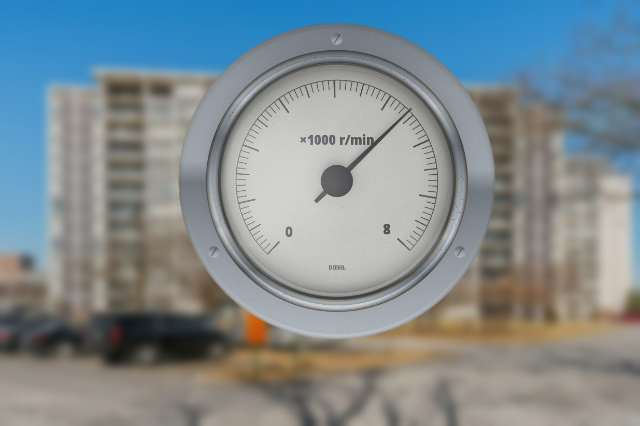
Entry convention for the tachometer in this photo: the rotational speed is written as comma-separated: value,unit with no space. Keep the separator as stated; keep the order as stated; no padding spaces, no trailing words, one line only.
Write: 5400,rpm
